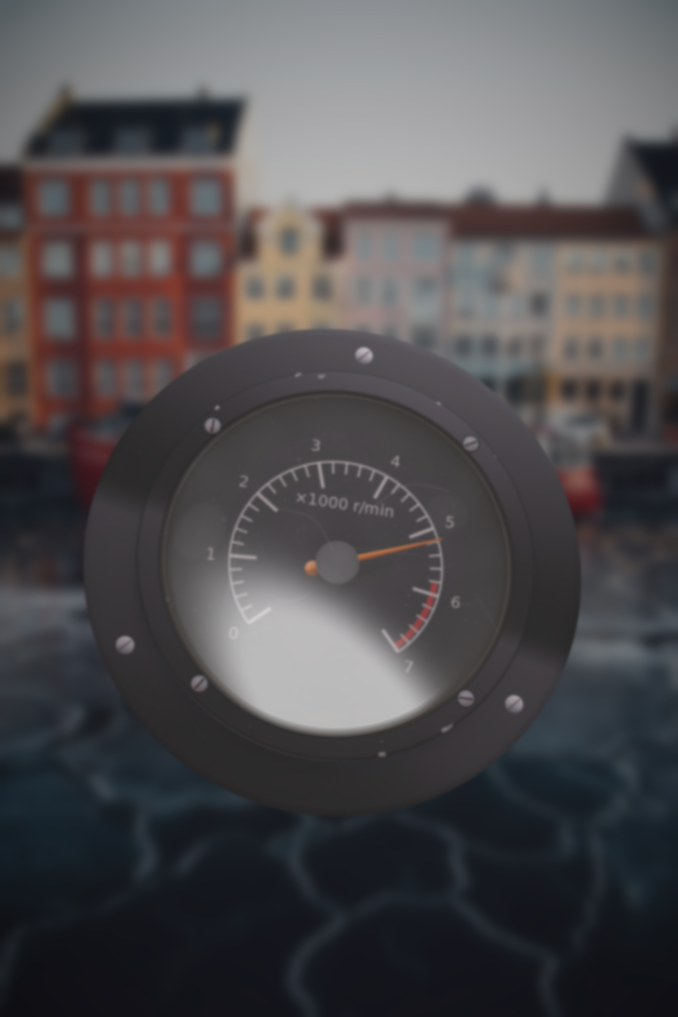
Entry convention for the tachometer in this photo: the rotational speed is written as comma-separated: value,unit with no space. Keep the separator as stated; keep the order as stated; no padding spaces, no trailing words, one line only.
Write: 5200,rpm
